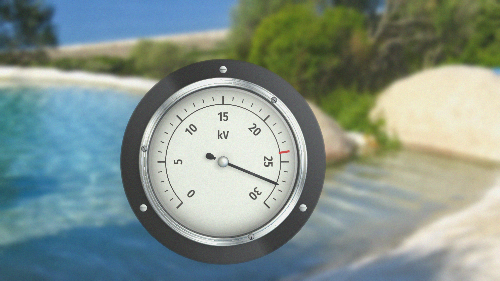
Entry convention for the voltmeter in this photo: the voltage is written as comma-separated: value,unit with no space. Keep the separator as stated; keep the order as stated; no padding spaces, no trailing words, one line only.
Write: 27.5,kV
